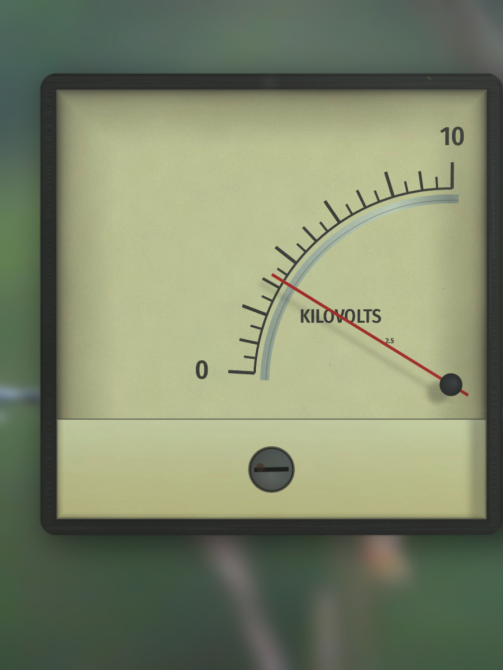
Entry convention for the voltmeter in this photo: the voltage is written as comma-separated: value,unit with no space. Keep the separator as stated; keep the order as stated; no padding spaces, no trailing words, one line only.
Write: 3.25,kV
